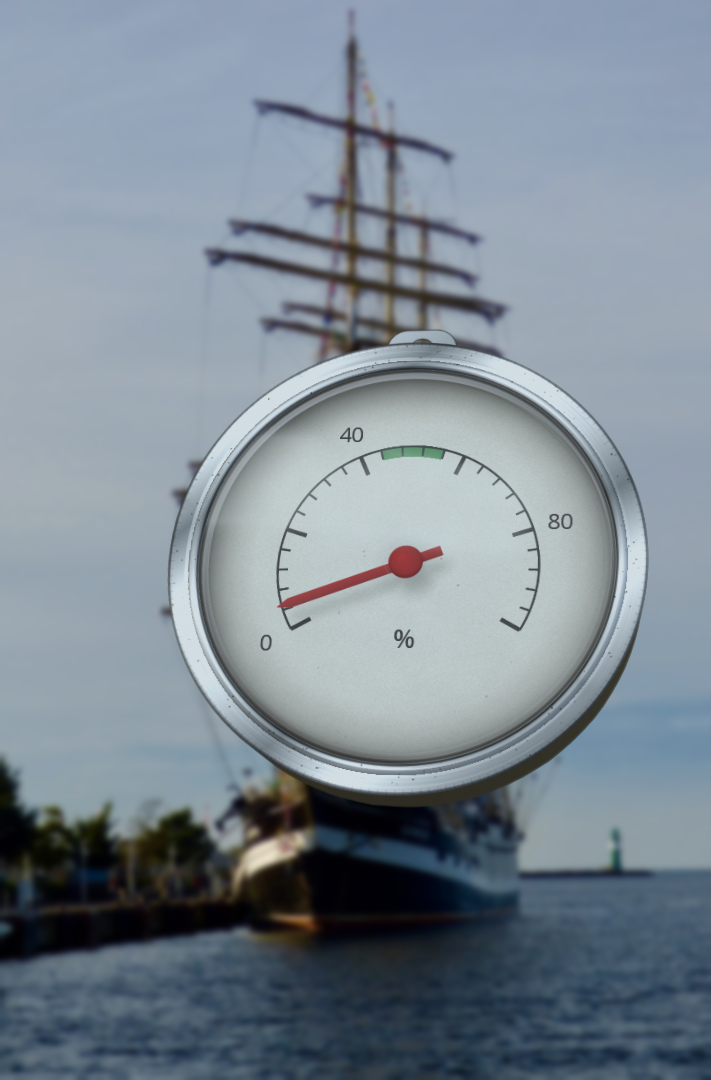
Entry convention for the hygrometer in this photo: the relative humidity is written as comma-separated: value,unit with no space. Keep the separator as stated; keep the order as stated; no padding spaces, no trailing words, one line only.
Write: 4,%
